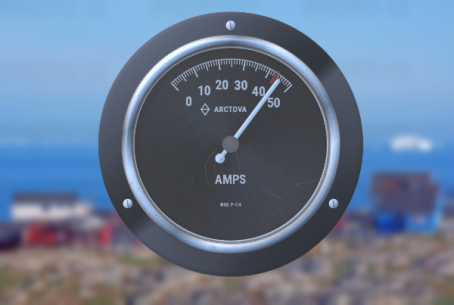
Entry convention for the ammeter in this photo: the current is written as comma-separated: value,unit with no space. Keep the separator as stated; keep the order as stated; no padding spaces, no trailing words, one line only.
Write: 45,A
